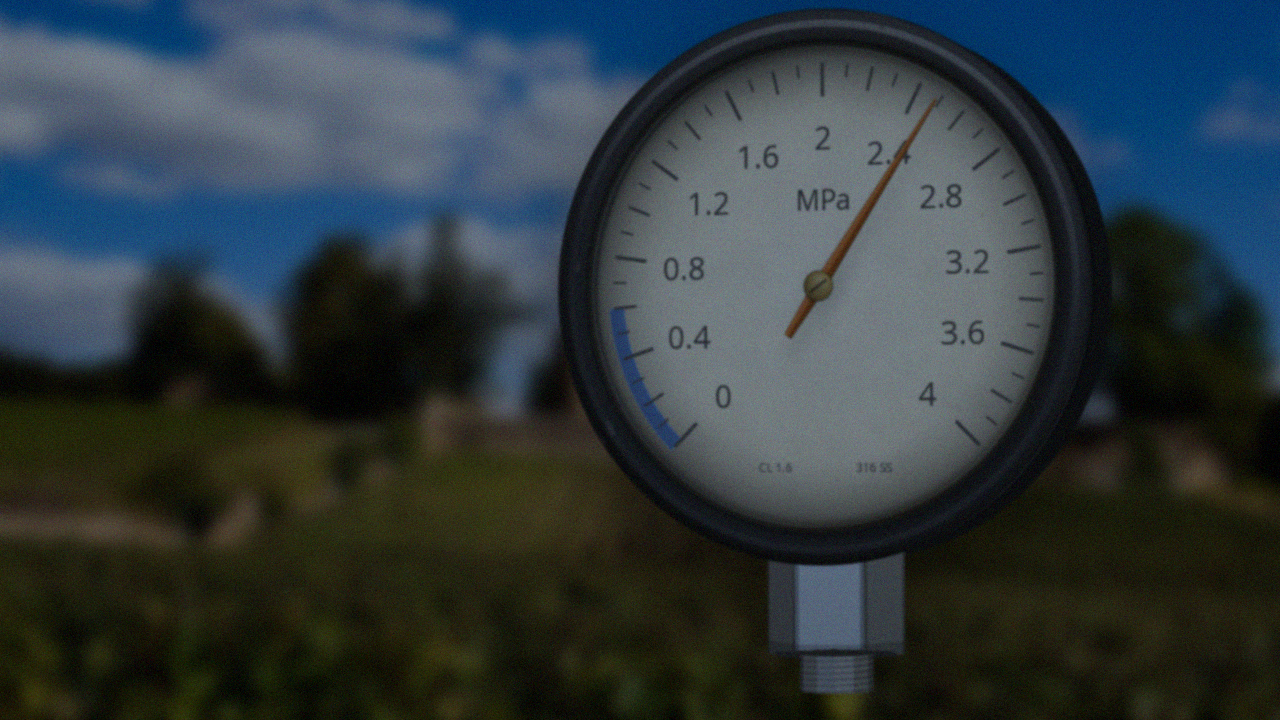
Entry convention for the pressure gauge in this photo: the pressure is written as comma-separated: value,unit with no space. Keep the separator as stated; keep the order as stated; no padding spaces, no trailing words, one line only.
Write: 2.5,MPa
